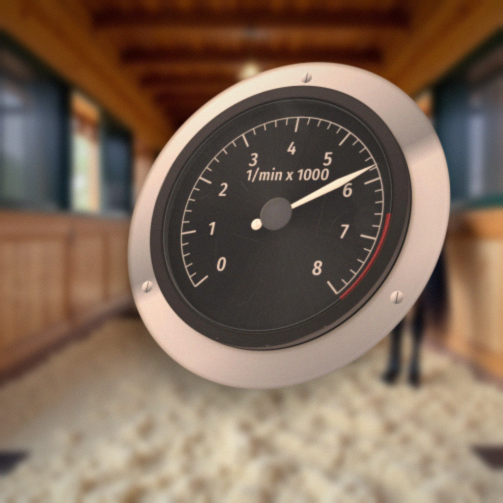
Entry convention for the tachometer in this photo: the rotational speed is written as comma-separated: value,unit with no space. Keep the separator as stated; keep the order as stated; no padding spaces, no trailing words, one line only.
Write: 5800,rpm
